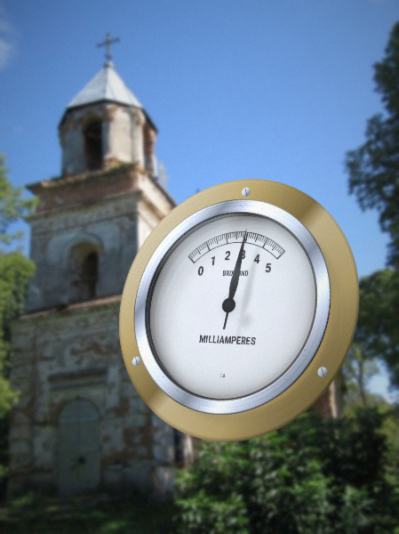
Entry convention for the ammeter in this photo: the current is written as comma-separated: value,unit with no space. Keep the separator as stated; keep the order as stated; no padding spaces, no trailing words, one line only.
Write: 3,mA
